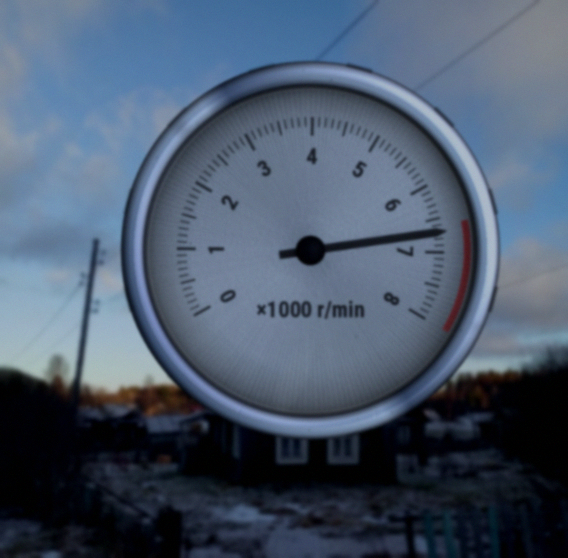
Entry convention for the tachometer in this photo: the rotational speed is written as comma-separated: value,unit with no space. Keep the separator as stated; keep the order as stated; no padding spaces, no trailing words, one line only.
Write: 6700,rpm
